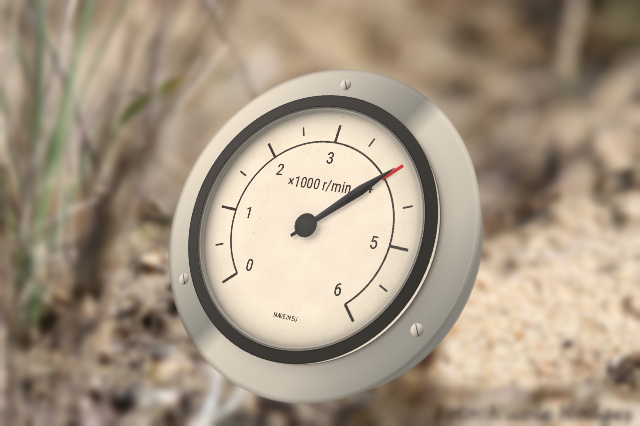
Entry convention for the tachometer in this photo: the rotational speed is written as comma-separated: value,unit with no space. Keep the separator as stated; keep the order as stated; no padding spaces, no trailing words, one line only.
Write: 4000,rpm
